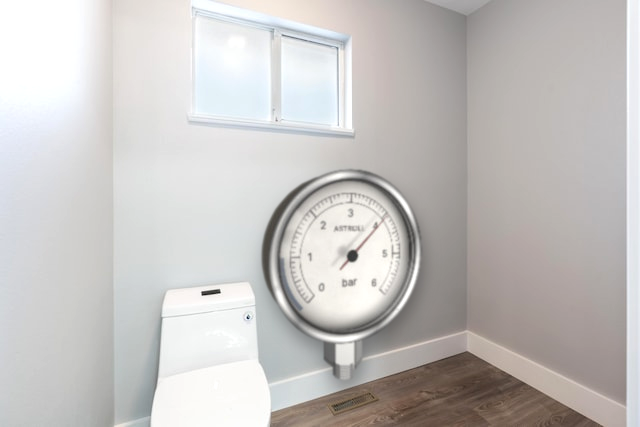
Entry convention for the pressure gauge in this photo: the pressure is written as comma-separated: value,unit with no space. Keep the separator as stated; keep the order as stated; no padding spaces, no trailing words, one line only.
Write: 4,bar
